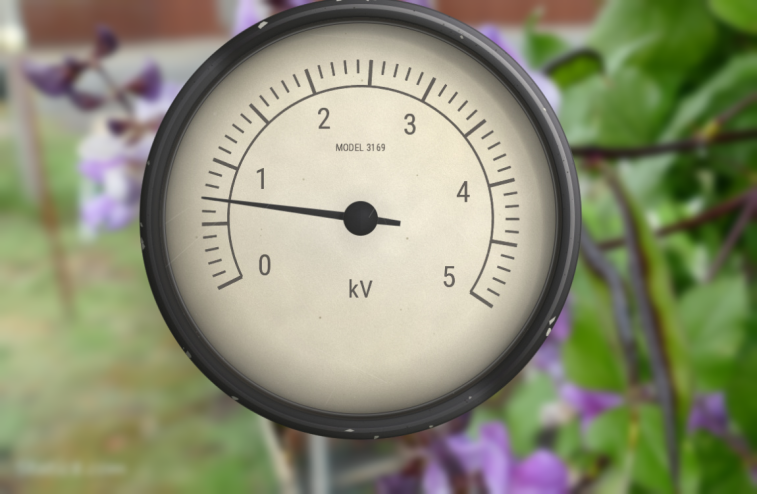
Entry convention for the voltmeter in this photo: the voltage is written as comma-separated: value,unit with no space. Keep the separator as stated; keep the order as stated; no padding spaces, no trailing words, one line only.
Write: 0.7,kV
